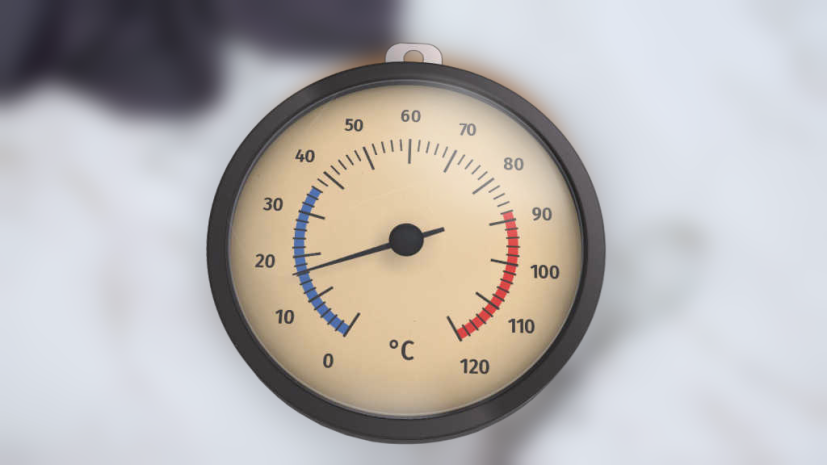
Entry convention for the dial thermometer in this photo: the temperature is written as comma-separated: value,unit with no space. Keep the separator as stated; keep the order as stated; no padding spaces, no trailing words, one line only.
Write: 16,°C
